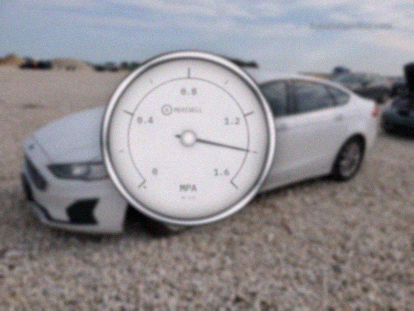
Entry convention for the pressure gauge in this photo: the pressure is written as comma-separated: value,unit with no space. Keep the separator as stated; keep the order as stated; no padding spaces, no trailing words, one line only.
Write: 1.4,MPa
